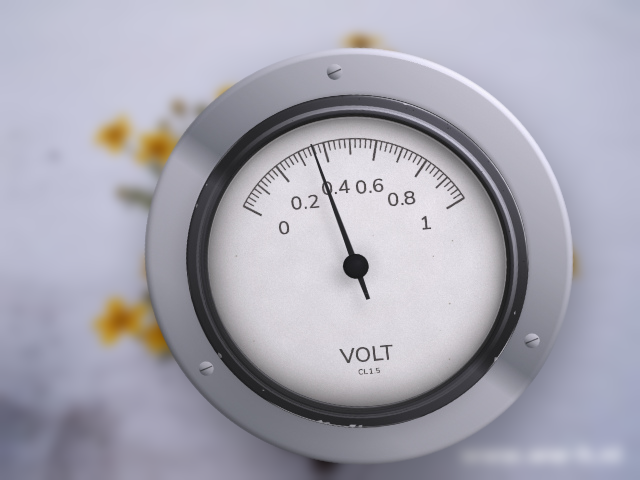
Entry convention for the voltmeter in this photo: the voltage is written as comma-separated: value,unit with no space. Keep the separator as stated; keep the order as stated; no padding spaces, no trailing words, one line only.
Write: 0.36,V
